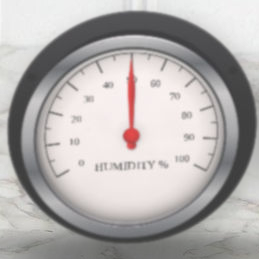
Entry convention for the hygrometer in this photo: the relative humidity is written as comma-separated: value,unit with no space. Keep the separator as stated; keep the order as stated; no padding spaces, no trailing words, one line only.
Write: 50,%
